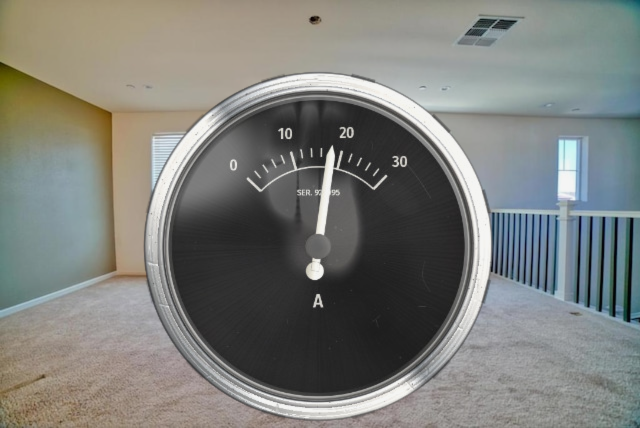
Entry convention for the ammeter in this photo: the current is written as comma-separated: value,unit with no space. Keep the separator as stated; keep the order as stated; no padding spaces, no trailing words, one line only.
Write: 18,A
